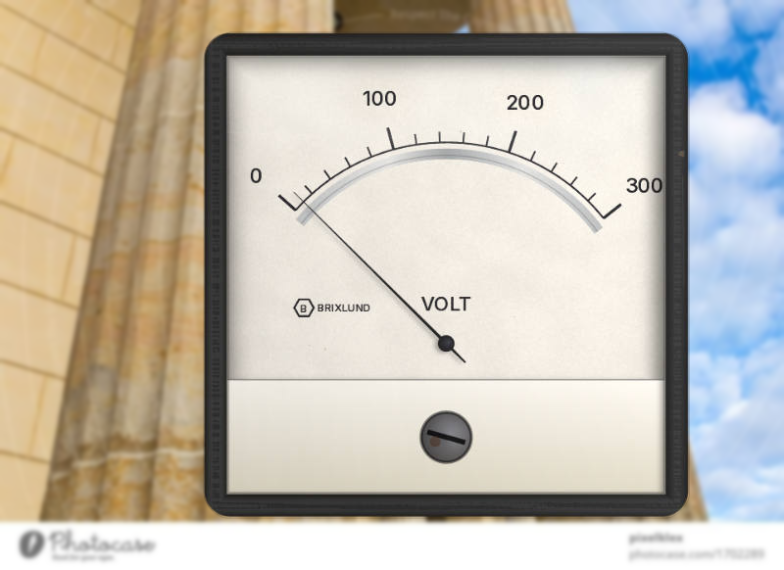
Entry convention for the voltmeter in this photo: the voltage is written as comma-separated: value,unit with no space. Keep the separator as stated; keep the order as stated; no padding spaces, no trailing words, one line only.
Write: 10,V
